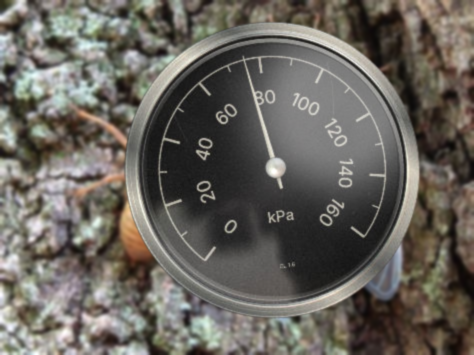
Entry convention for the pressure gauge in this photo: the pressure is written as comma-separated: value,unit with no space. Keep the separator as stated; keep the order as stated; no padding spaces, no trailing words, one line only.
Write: 75,kPa
